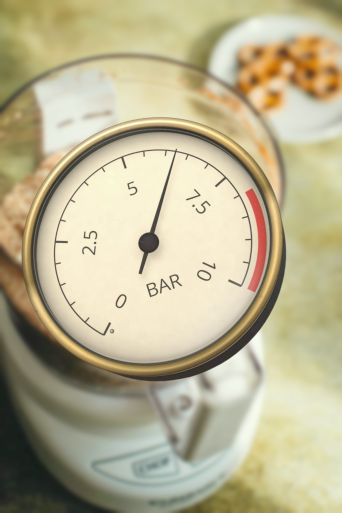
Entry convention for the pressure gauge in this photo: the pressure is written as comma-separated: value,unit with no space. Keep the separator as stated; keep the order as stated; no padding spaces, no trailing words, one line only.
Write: 6.25,bar
